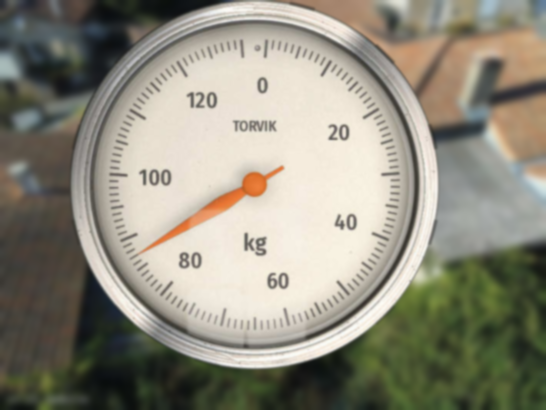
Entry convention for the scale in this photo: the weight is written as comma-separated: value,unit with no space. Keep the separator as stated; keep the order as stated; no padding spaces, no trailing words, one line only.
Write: 87,kg
